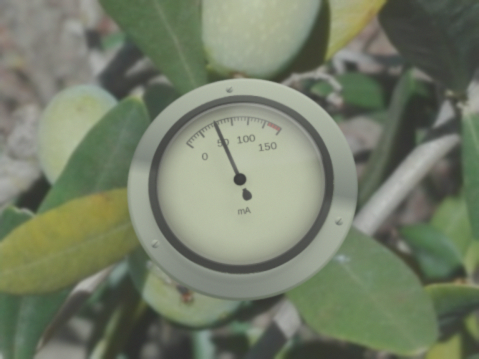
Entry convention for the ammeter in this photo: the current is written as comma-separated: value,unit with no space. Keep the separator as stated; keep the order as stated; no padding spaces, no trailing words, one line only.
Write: 50,mA
